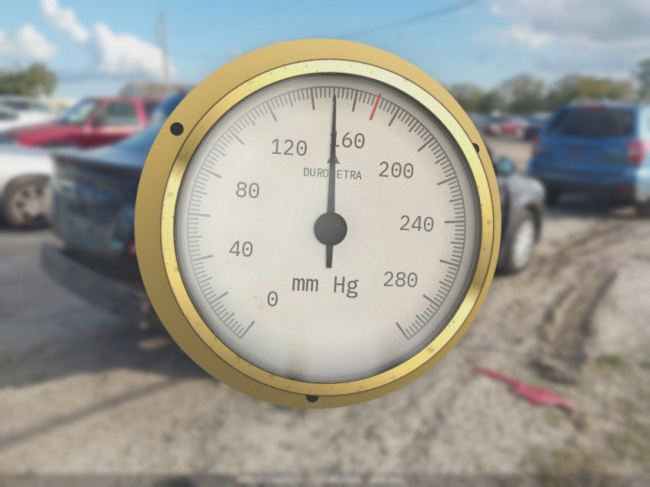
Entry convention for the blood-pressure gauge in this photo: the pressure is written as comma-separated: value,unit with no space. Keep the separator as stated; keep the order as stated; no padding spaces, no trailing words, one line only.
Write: 150,mmHg
